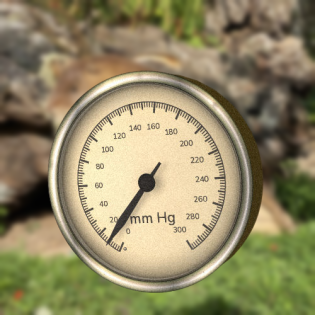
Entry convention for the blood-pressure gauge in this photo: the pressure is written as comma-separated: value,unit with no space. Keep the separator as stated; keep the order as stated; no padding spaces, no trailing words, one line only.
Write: 10,mmHg
